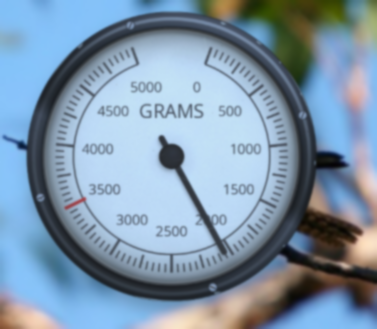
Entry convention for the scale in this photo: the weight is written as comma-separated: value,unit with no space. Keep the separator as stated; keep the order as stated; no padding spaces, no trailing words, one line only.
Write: 2050,g
